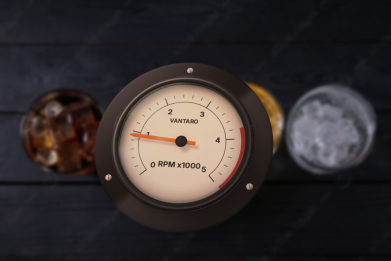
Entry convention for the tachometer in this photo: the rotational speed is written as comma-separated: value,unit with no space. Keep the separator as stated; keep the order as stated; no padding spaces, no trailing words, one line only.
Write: 900,rpm
